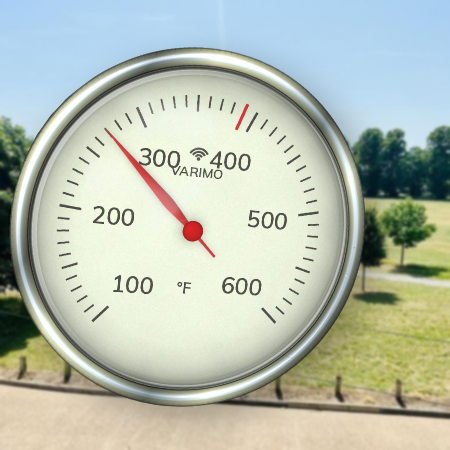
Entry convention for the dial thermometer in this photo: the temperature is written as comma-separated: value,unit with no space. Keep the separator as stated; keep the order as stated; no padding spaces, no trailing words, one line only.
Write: 270,°F
